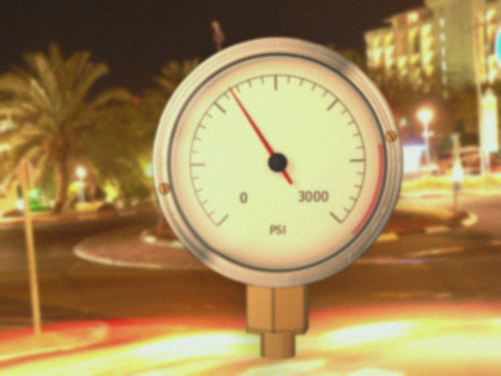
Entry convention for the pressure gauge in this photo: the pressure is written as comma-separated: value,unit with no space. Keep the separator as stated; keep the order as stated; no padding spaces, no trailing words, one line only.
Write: 1150,psi
